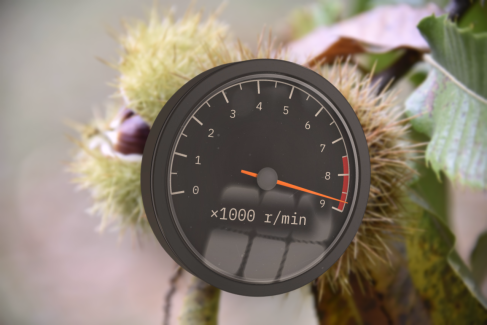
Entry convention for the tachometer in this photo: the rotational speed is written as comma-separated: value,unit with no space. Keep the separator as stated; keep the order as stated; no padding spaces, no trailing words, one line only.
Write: 8750,rpm
